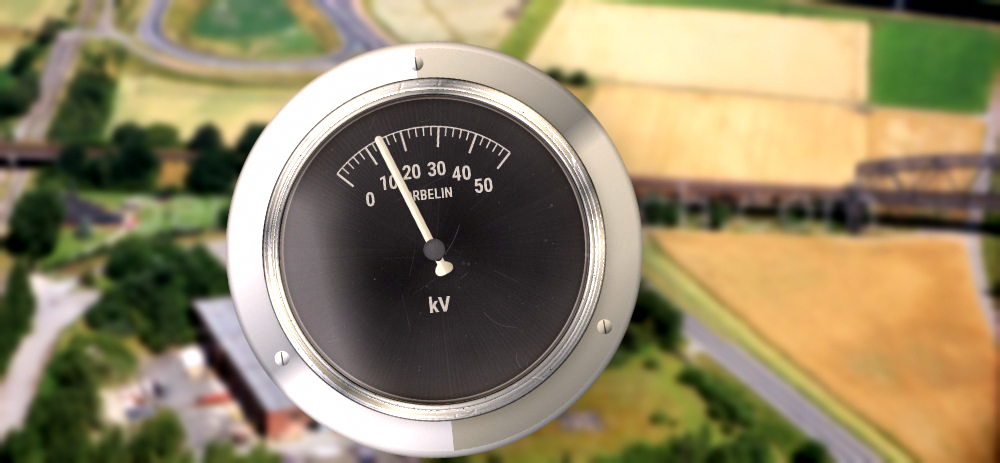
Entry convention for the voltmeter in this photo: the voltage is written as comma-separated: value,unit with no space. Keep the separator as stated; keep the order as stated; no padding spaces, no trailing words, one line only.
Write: 14,kV
